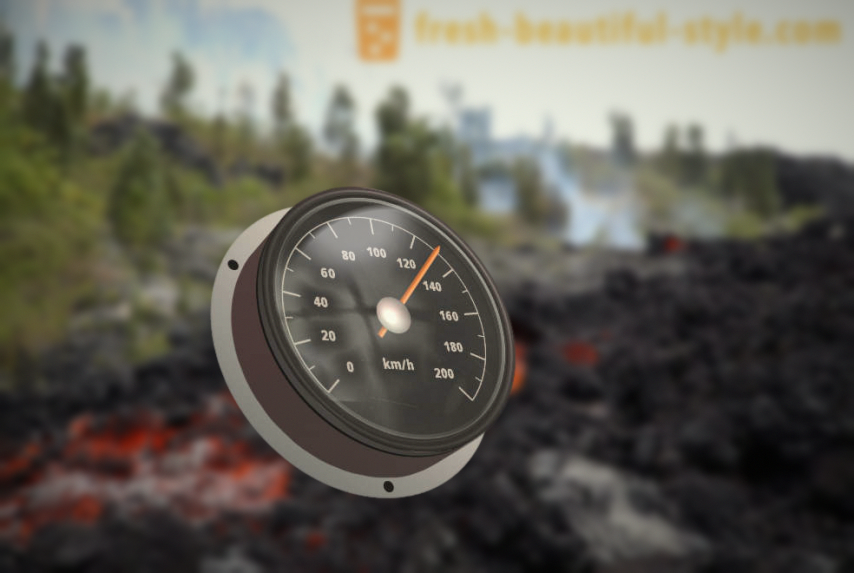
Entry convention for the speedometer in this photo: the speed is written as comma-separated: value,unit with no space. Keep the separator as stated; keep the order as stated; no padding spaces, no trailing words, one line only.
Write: 130,km/h
